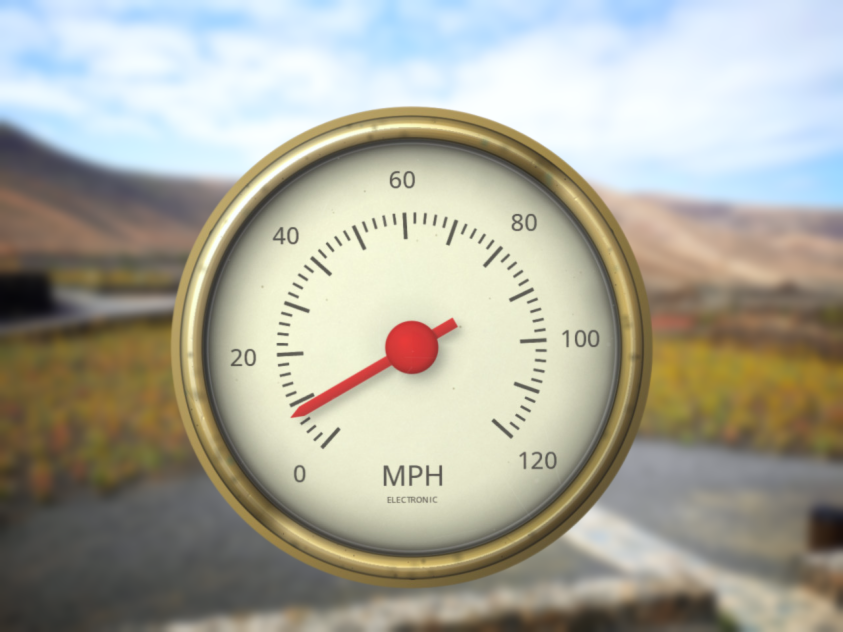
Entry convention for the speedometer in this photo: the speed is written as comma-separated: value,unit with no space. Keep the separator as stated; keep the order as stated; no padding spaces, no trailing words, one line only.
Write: 8,mph
